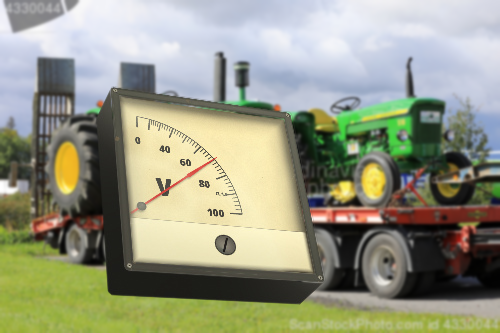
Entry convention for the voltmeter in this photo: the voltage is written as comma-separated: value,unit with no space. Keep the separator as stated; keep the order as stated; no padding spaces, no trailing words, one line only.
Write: 70,V
